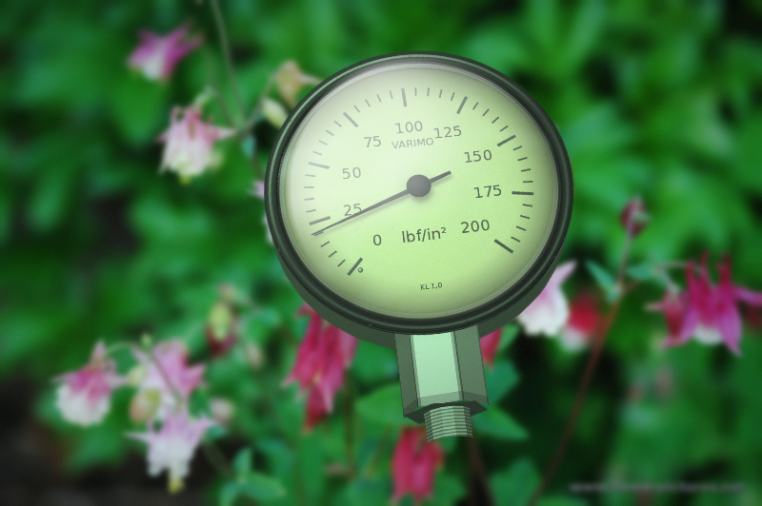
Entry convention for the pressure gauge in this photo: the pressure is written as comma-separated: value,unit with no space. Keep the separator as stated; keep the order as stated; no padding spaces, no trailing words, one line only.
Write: 20,psi
